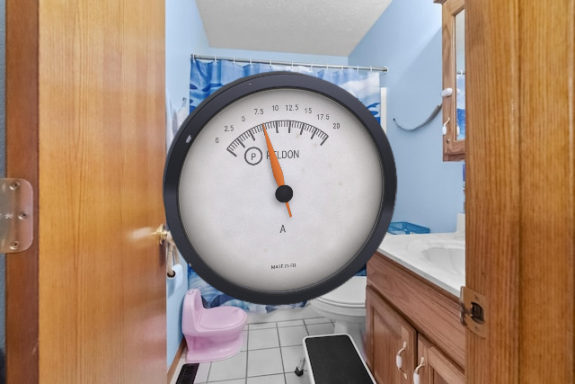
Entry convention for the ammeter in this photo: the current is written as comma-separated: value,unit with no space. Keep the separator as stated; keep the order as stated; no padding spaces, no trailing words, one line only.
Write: 7.5,A
